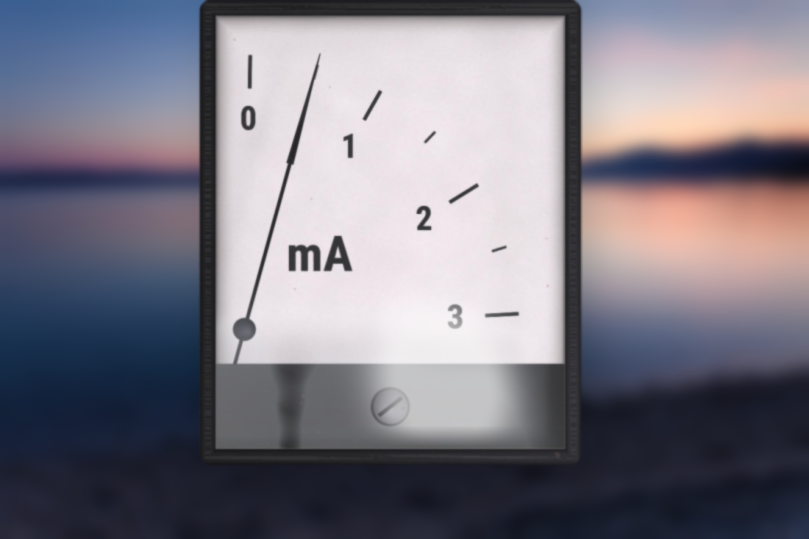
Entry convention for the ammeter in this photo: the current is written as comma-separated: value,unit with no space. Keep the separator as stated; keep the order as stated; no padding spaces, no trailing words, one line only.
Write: 0.5,mA
